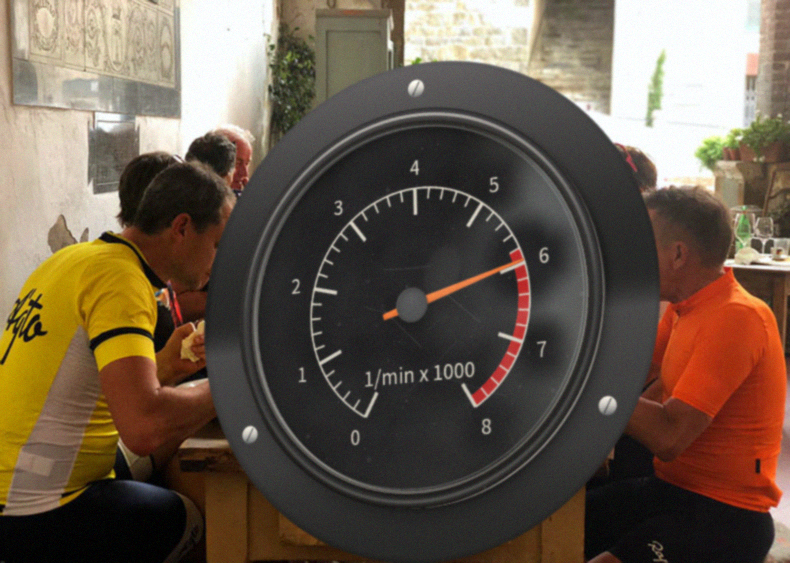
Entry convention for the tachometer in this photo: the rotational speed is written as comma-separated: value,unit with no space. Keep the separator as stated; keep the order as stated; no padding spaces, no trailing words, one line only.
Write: 6000,rpm
